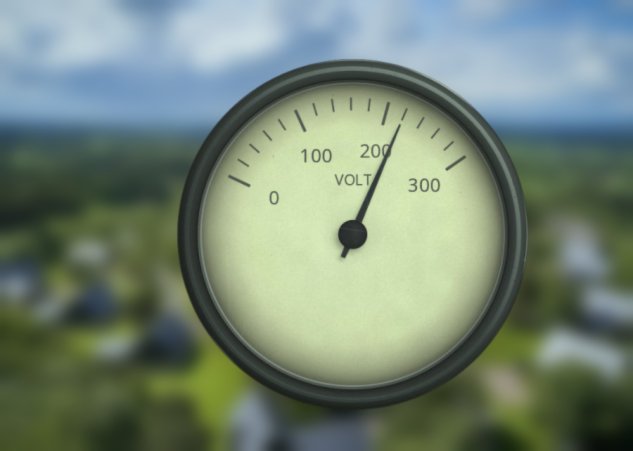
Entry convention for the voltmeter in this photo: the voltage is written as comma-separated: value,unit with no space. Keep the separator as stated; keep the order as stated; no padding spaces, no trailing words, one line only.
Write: 220,V
